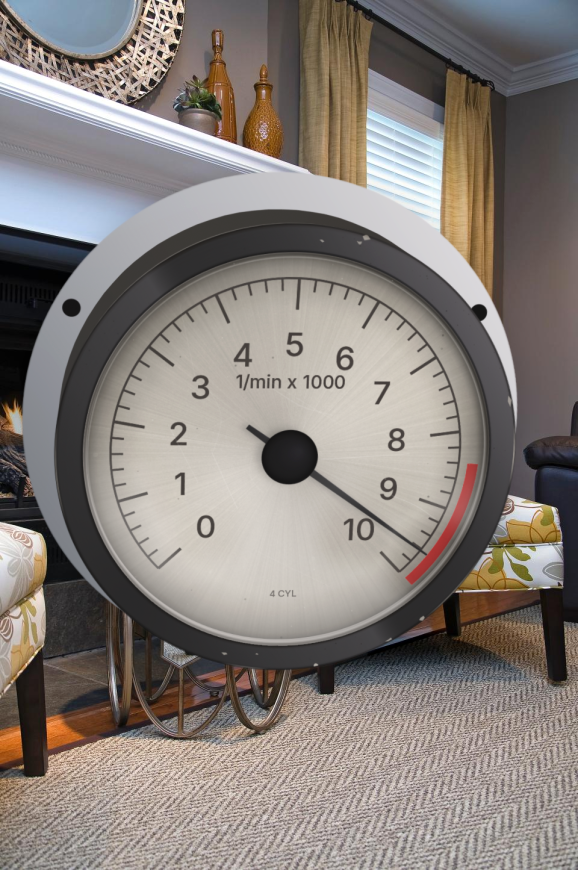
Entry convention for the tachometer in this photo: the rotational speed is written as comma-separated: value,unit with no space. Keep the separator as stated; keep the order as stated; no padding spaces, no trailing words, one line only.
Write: 9600,rpm
